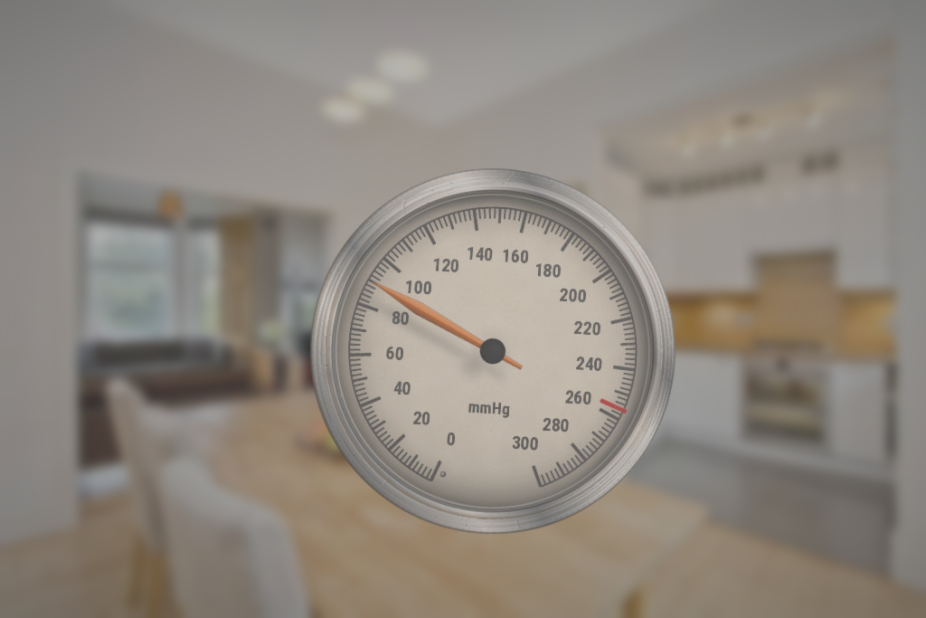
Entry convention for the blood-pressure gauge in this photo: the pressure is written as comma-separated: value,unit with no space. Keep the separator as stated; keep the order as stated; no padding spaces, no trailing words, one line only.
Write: 90,mmHg
